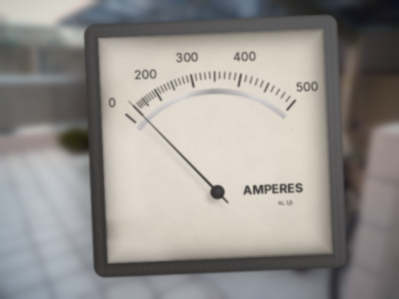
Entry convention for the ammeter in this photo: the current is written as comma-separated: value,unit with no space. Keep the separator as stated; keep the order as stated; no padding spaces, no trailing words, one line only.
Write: 100,A
